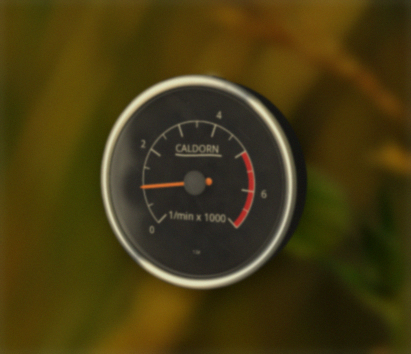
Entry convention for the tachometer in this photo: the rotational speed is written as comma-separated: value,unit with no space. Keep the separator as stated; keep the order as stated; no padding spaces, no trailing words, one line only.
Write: 1000,rpm
